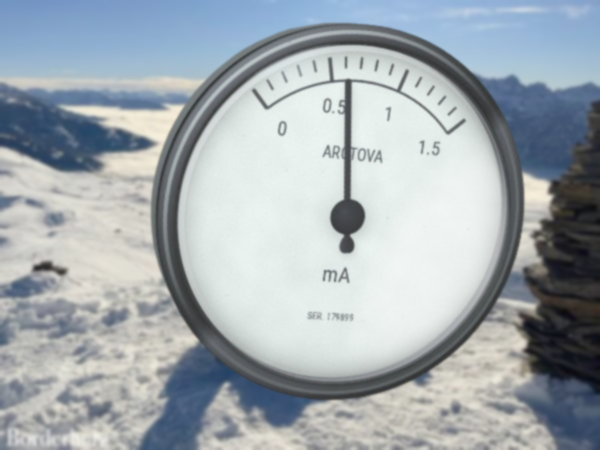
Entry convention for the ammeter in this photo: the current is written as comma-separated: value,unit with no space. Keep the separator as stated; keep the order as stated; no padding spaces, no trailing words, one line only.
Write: 0.6,mA
